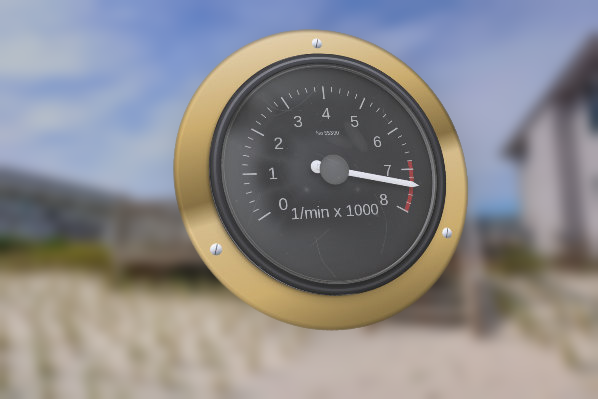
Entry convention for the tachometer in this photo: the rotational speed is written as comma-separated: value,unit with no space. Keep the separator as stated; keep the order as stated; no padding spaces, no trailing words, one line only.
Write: 7400,rpm
